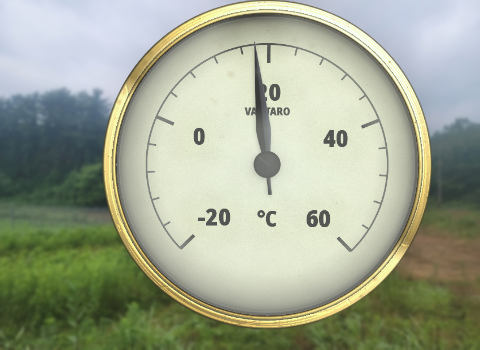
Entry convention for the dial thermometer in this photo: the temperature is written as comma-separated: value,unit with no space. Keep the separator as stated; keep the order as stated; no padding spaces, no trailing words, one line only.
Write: 18,°C
